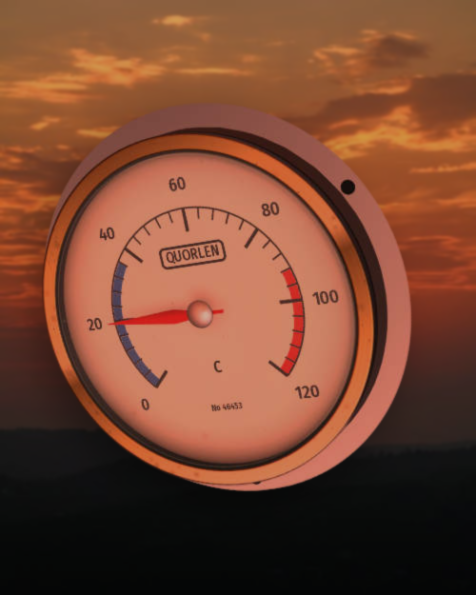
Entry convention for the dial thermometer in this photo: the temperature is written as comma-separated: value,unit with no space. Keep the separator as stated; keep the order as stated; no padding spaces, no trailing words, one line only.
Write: 20,°C
